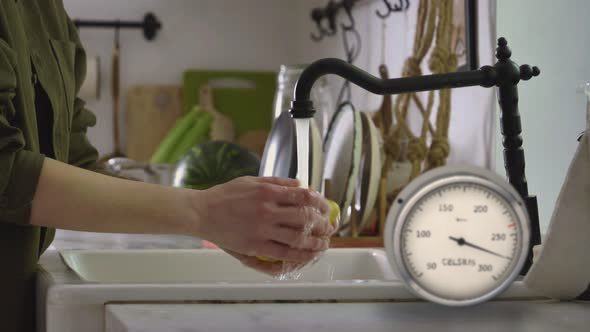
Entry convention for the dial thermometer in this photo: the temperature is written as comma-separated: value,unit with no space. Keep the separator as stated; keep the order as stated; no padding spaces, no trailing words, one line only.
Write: 275,°C
